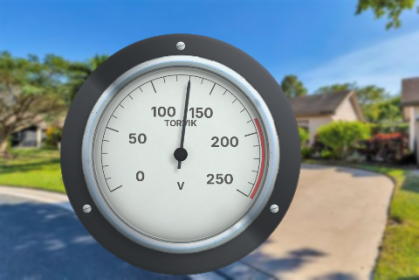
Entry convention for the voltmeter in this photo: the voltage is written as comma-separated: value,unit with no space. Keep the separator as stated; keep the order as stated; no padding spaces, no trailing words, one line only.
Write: 130,V
